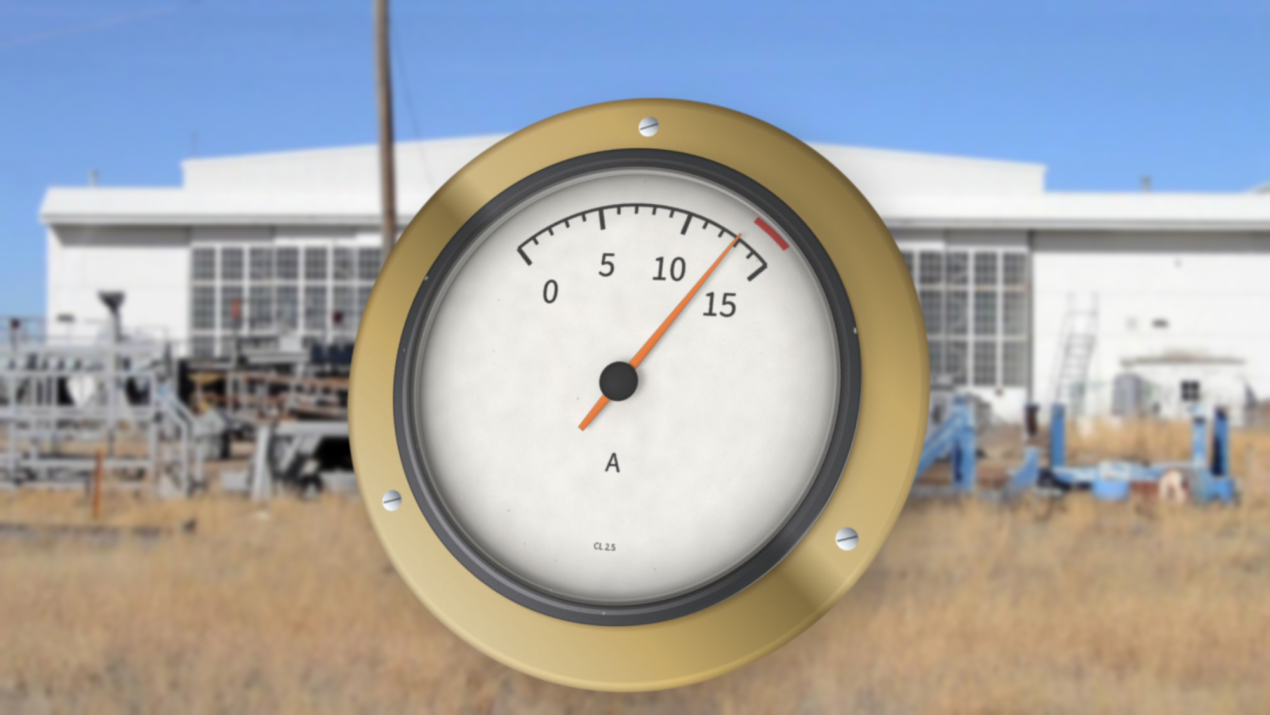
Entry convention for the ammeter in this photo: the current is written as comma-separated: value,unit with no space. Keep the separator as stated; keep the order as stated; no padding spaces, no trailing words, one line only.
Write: 13,A
